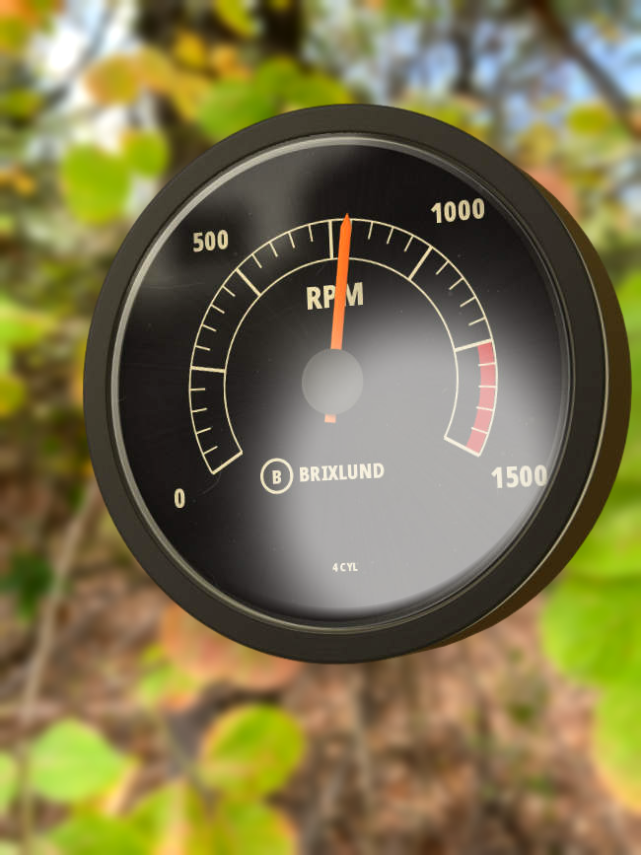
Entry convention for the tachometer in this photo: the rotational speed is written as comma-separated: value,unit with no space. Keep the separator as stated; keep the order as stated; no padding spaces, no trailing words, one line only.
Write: 800,rpm
